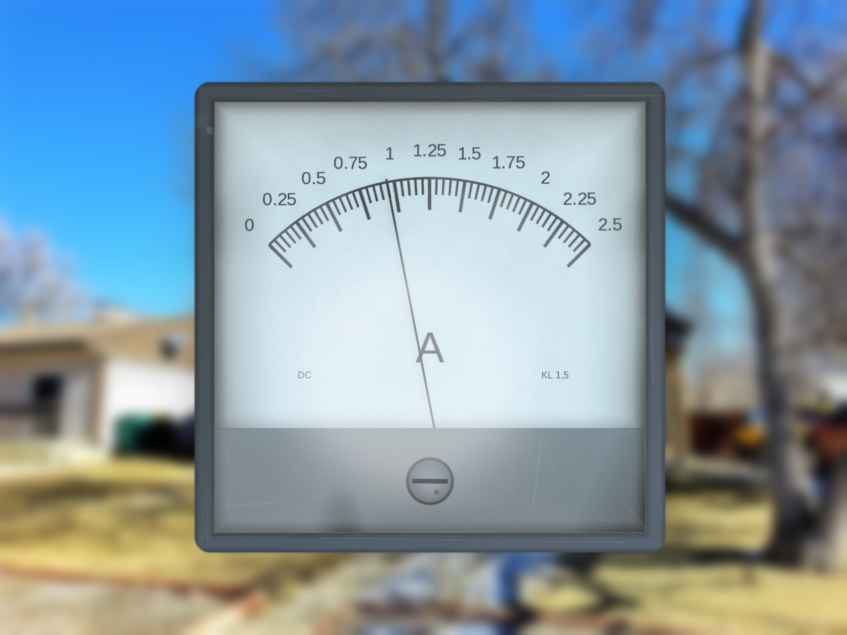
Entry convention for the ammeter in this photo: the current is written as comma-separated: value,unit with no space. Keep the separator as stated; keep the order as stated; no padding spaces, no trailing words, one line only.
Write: 0.95,A
